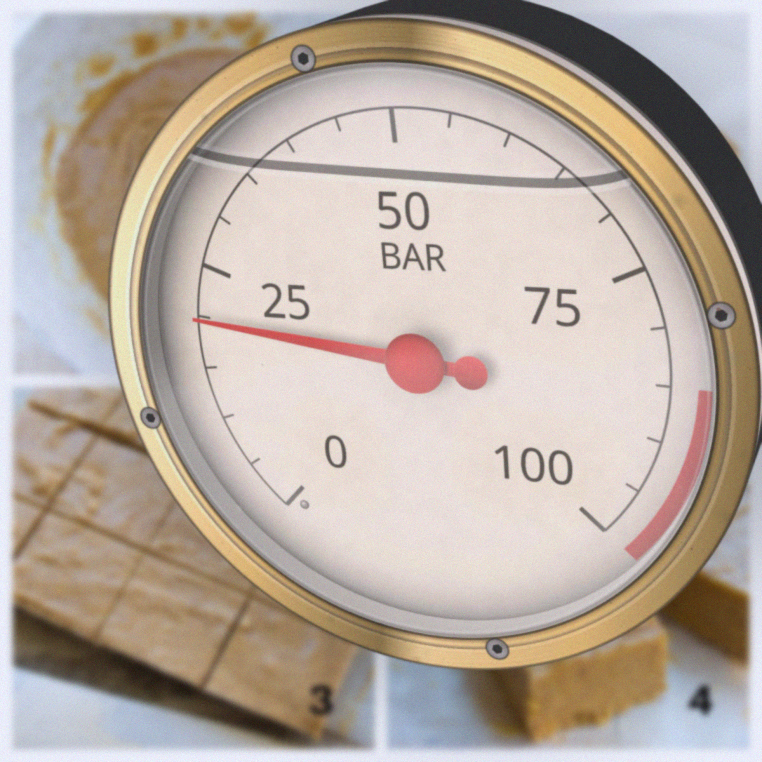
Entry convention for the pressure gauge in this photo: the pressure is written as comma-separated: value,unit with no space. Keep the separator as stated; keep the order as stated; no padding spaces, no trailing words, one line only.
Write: 20,bar
